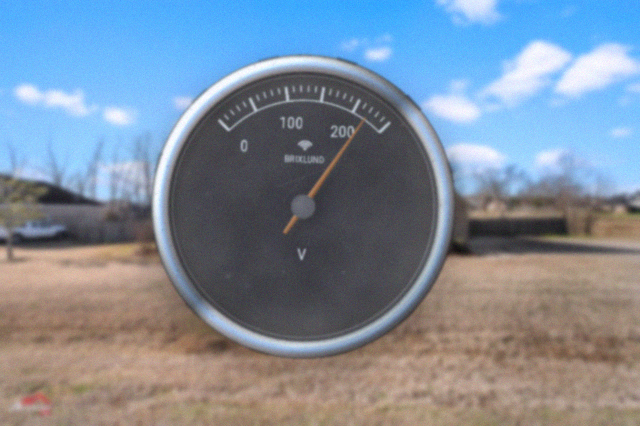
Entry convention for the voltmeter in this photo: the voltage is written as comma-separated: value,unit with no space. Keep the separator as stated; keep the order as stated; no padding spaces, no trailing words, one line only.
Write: 220,V
